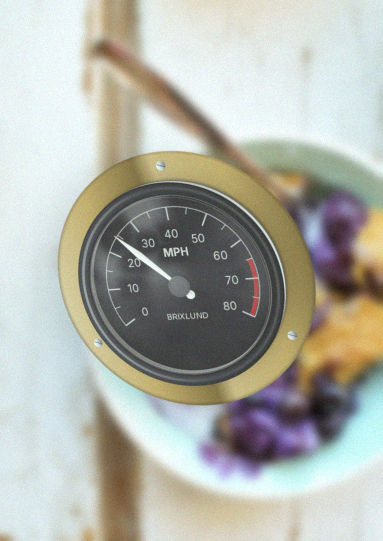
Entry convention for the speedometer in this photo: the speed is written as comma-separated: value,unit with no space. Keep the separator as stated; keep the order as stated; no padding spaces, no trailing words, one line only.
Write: 25,mph
